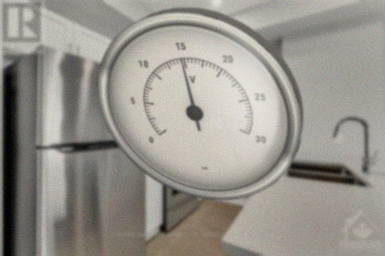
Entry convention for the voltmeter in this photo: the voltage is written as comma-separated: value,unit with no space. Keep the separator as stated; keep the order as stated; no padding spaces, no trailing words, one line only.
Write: 15,V
